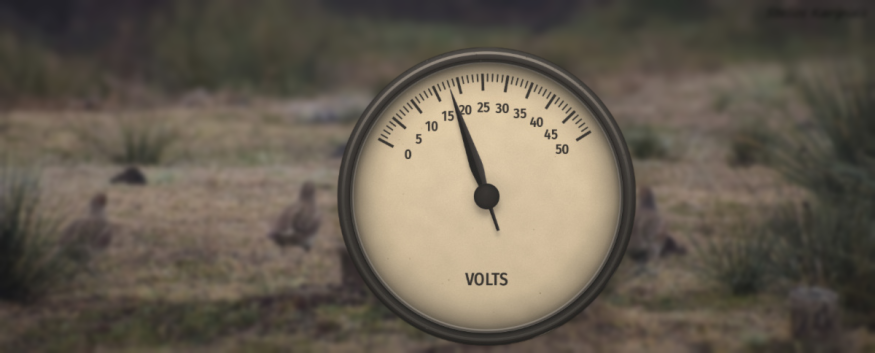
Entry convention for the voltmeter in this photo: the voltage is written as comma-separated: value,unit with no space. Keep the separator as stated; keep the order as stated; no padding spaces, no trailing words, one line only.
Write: 18,V
